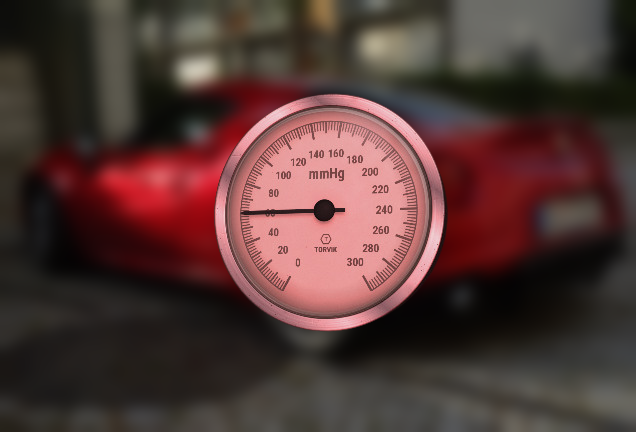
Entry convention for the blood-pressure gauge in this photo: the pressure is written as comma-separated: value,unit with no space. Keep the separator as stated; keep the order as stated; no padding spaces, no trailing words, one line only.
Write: 60,mmHg
